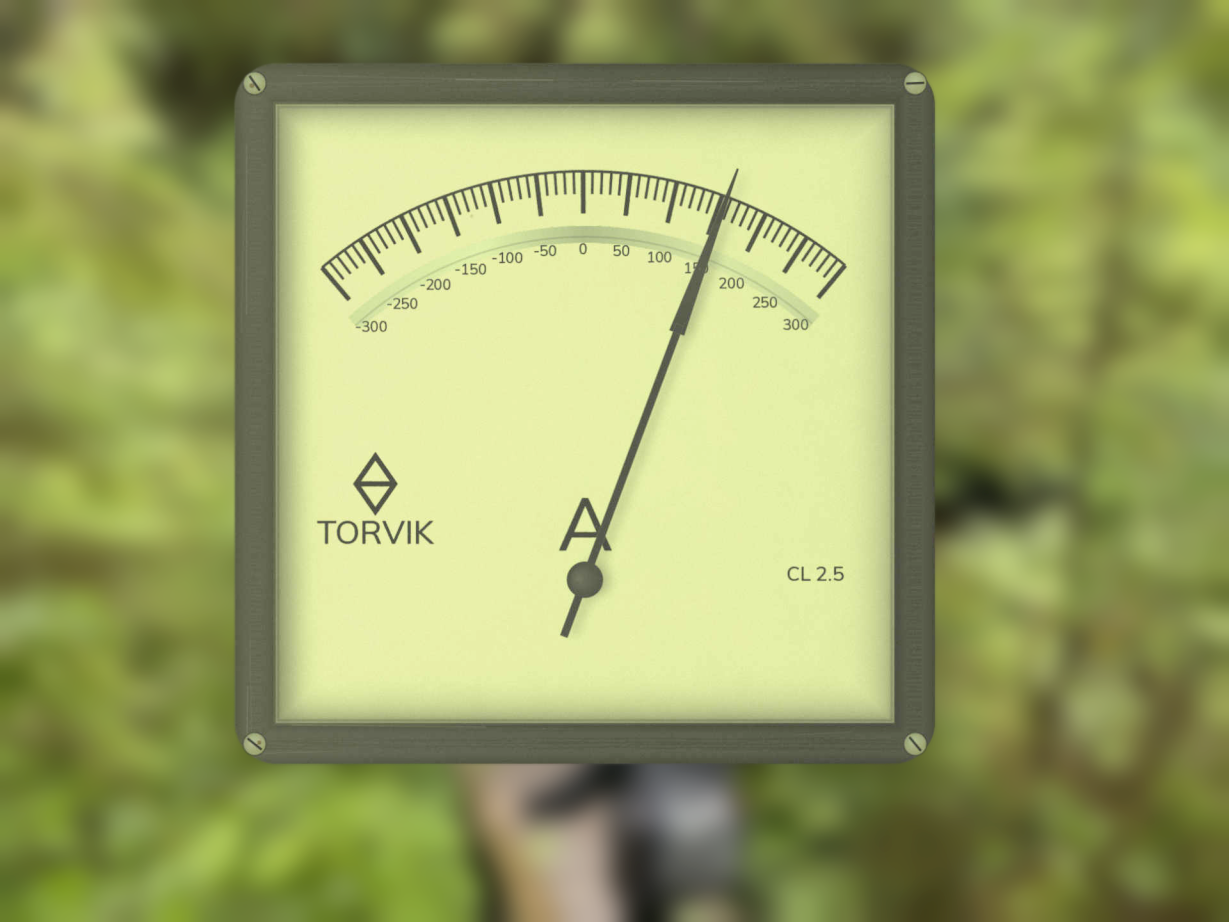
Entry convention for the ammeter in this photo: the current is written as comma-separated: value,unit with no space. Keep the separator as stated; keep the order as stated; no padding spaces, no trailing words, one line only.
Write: 155,A
